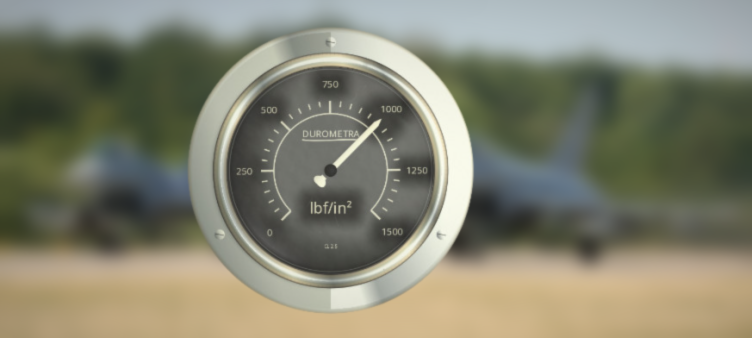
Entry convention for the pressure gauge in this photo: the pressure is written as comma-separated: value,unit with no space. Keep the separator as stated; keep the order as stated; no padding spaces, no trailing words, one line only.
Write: 1000,psi
